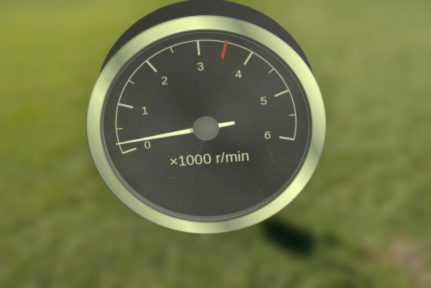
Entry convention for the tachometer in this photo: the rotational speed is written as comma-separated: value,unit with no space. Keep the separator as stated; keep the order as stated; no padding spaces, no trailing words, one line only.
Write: 250,rpm
